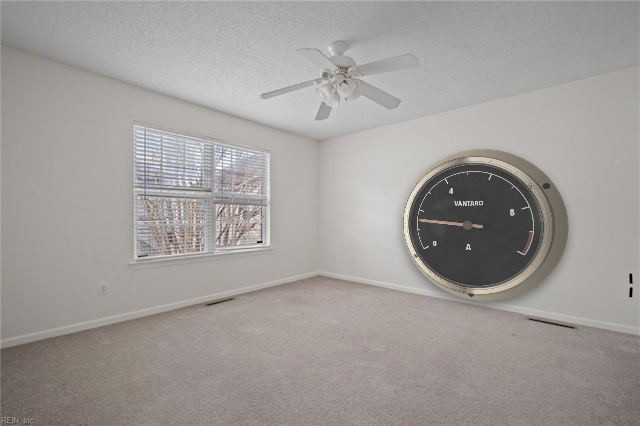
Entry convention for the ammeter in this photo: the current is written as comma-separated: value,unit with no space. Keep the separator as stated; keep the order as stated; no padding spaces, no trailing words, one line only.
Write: 1.5,A
